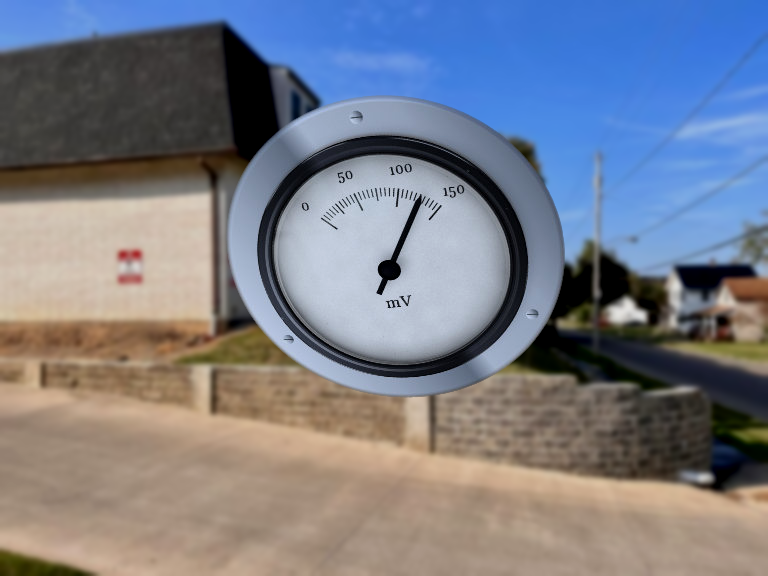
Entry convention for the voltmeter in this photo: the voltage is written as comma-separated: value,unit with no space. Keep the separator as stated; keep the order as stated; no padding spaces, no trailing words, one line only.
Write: 125,mV
